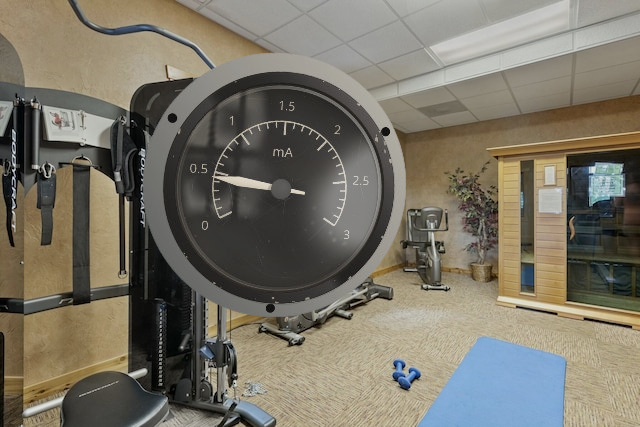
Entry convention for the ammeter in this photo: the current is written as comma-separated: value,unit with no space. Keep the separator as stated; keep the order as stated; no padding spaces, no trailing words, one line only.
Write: 0.45,mA
